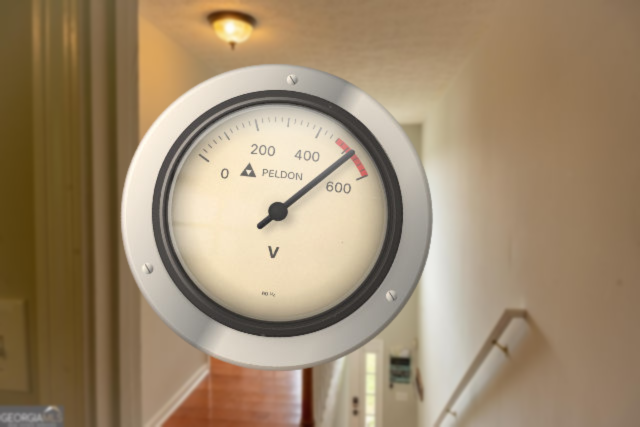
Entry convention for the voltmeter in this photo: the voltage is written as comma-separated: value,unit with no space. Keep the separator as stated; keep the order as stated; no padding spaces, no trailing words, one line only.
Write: 520,V
